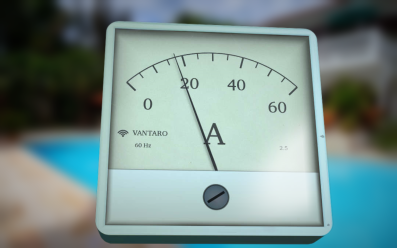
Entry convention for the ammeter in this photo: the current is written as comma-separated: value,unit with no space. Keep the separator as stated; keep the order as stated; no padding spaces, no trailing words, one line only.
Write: 17.5,A
